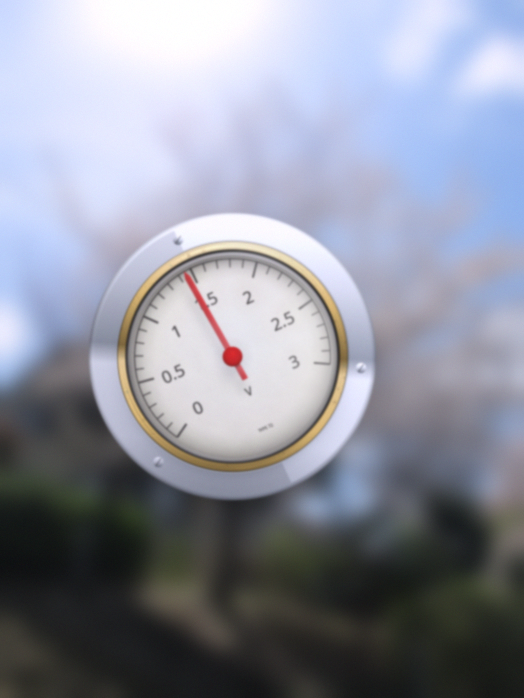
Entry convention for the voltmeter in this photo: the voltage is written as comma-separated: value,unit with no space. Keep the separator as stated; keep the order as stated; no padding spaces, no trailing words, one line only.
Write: 1.45,V
